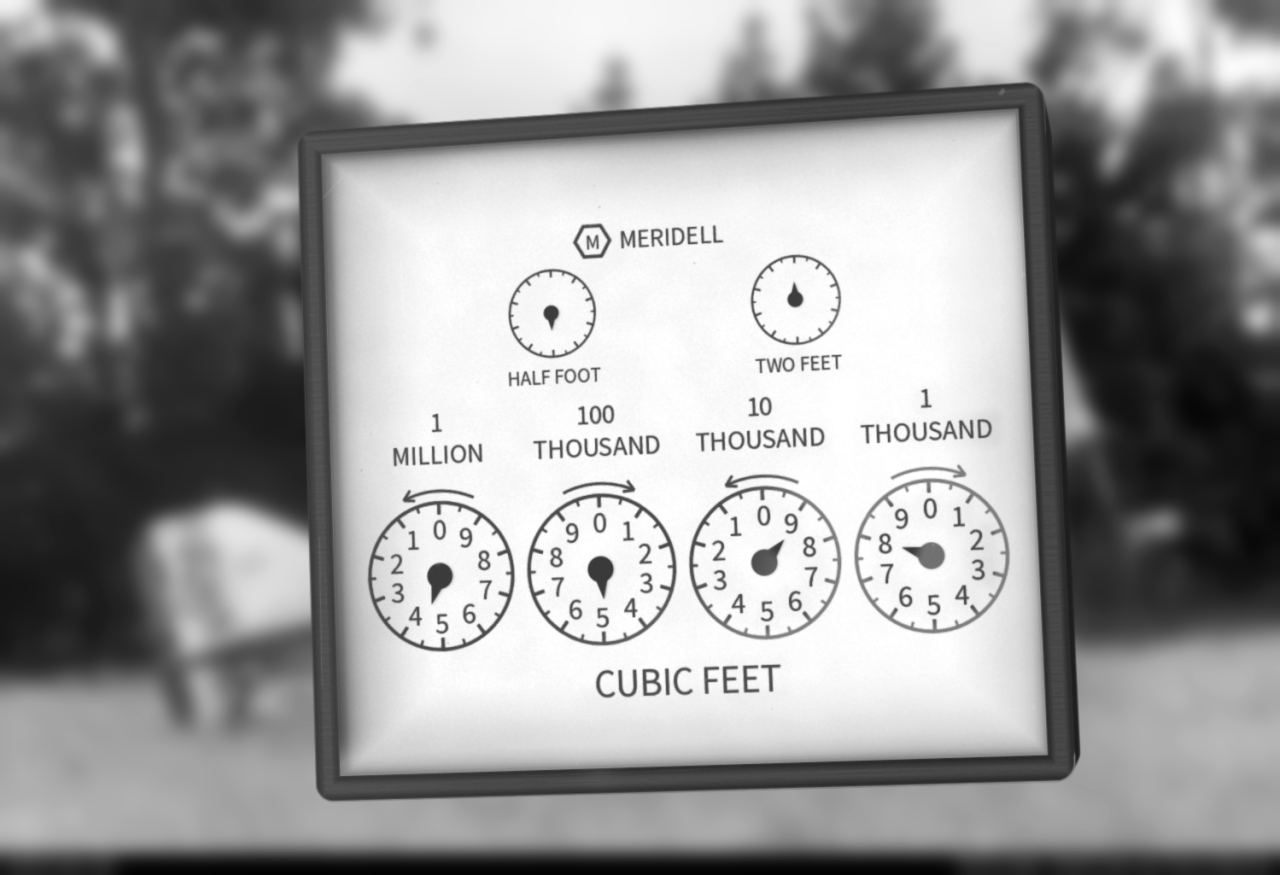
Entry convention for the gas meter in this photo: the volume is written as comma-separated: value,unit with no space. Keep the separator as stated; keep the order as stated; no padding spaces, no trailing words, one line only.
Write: 448800,ft³
